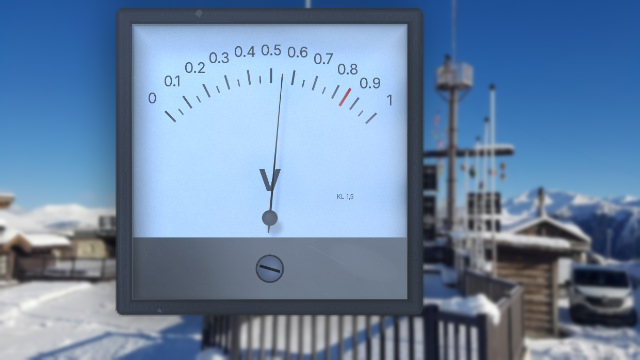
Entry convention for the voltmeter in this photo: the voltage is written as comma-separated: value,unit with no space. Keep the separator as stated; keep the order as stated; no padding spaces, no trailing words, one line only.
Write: 0.55,V
